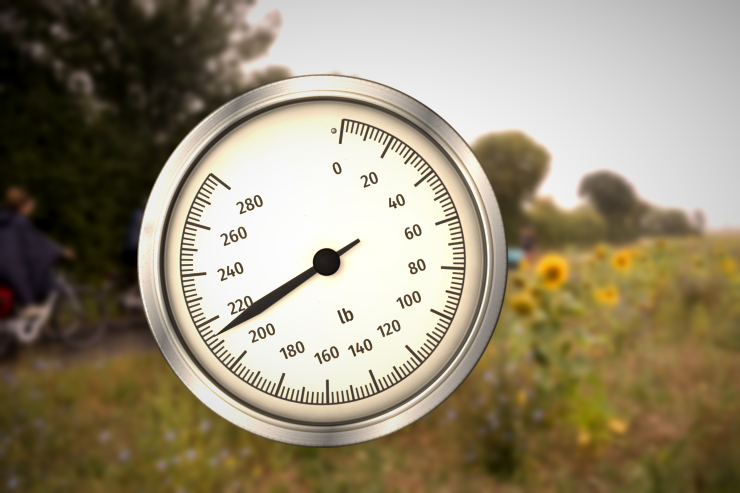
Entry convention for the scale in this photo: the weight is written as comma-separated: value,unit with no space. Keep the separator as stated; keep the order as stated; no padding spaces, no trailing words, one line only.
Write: 214,lb
